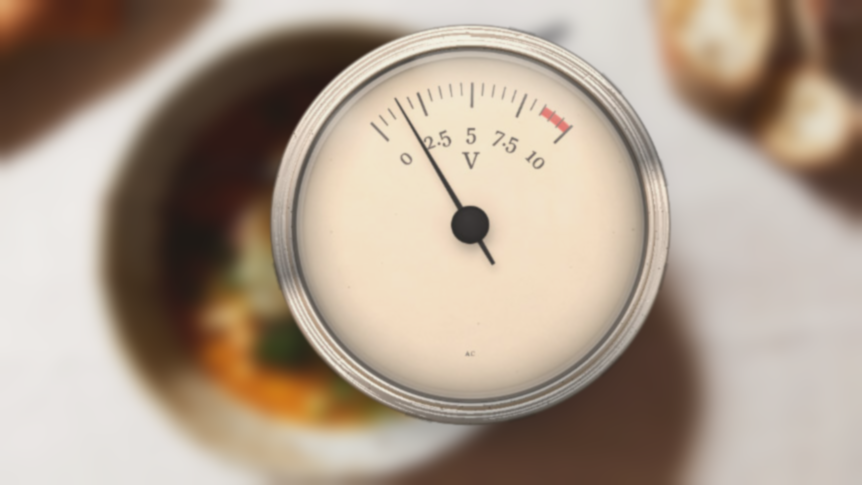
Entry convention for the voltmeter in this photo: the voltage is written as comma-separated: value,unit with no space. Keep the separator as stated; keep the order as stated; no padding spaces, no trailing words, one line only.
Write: 1.5,V
